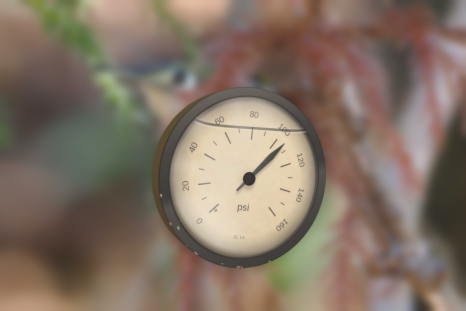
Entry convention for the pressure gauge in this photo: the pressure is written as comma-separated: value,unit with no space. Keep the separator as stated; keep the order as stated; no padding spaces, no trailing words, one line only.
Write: 105,psi
